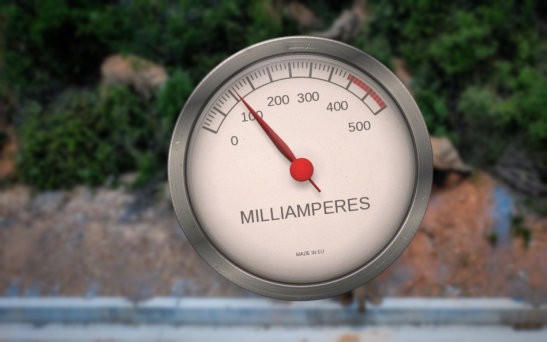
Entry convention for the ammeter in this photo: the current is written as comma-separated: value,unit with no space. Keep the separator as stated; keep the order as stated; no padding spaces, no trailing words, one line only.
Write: 110,mA
